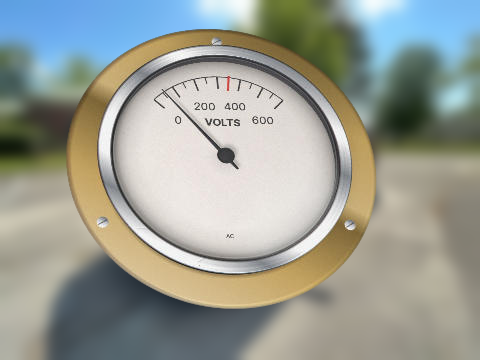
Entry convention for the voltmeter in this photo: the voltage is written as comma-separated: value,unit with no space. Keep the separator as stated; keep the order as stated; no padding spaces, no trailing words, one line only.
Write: 50,V
